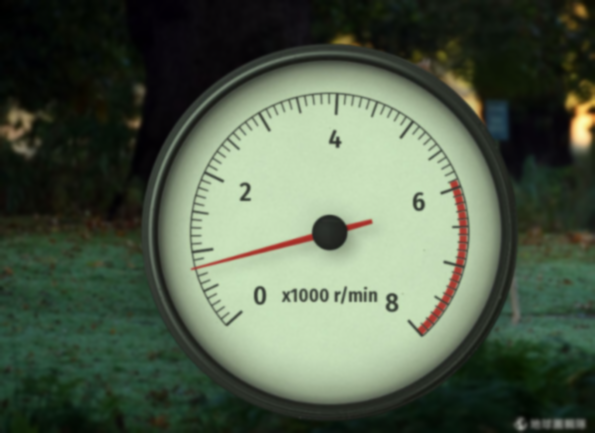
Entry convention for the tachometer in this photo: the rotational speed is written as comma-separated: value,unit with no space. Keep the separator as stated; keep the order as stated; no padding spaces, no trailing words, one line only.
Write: 800,rpm
